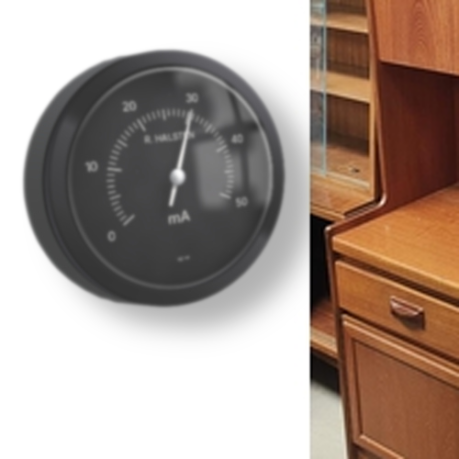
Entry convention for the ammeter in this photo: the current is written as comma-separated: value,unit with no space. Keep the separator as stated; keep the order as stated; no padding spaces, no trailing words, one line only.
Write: 30,mA
